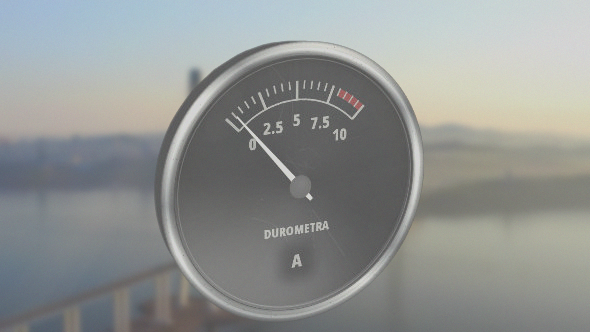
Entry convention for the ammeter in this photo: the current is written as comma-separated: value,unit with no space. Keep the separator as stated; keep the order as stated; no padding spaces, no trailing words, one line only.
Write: 0.5,A
